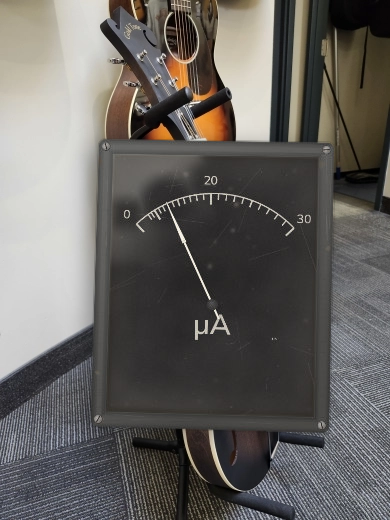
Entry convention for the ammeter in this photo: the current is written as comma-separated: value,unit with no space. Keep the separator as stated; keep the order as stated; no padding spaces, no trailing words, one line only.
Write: 13,µA
